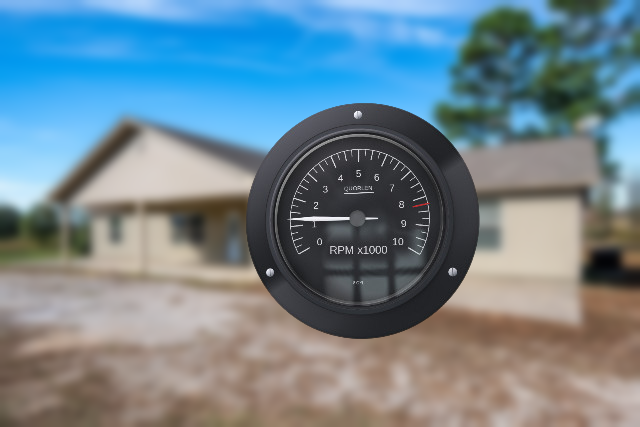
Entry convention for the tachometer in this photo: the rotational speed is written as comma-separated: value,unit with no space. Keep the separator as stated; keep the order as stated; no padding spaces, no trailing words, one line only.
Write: 1250,rpm
